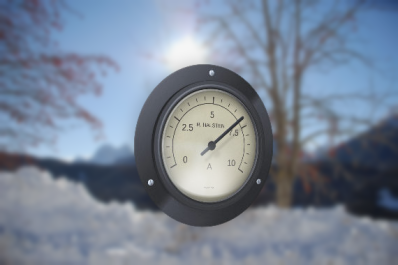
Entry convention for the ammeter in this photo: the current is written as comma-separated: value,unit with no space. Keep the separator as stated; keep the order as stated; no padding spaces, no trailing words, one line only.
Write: 7,A
